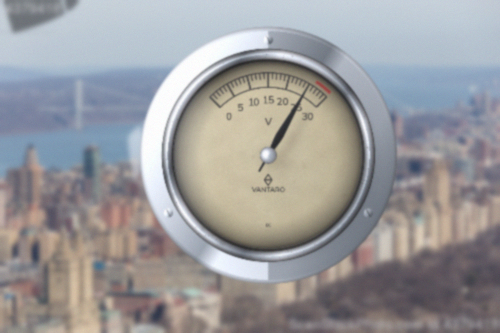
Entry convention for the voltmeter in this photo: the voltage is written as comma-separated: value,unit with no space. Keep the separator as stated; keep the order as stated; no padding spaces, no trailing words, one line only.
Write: 25,V
